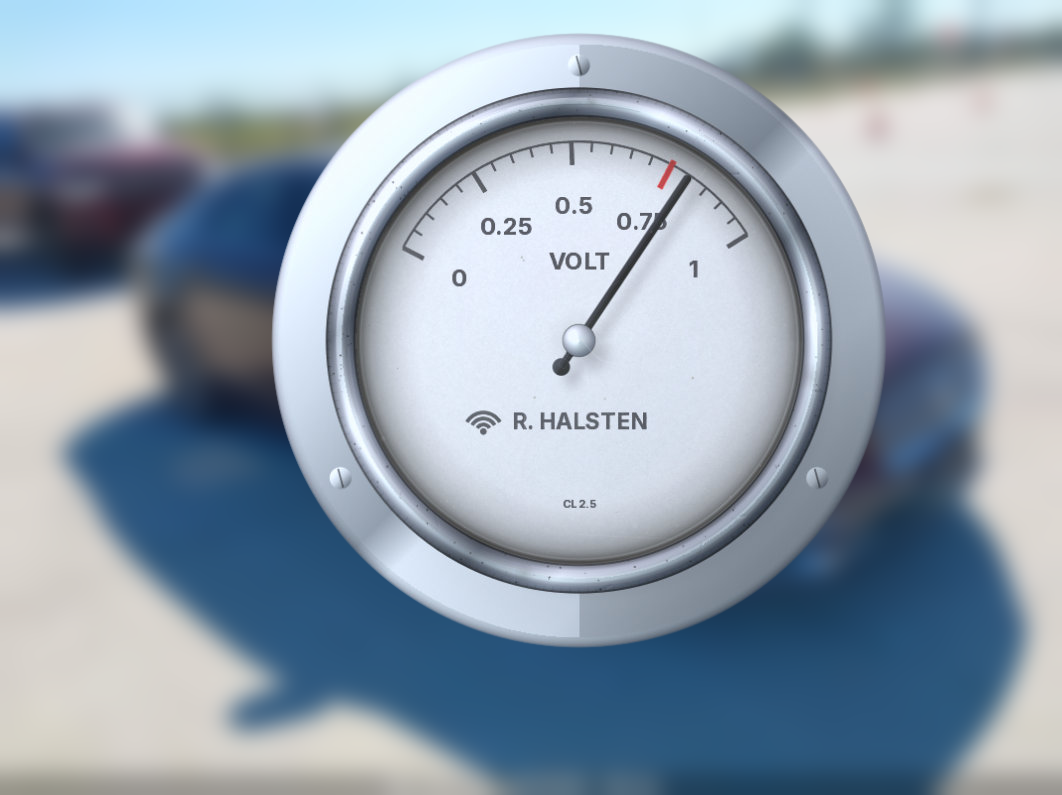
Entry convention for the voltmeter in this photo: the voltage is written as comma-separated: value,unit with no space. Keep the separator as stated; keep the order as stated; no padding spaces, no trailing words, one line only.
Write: 0.8,V
